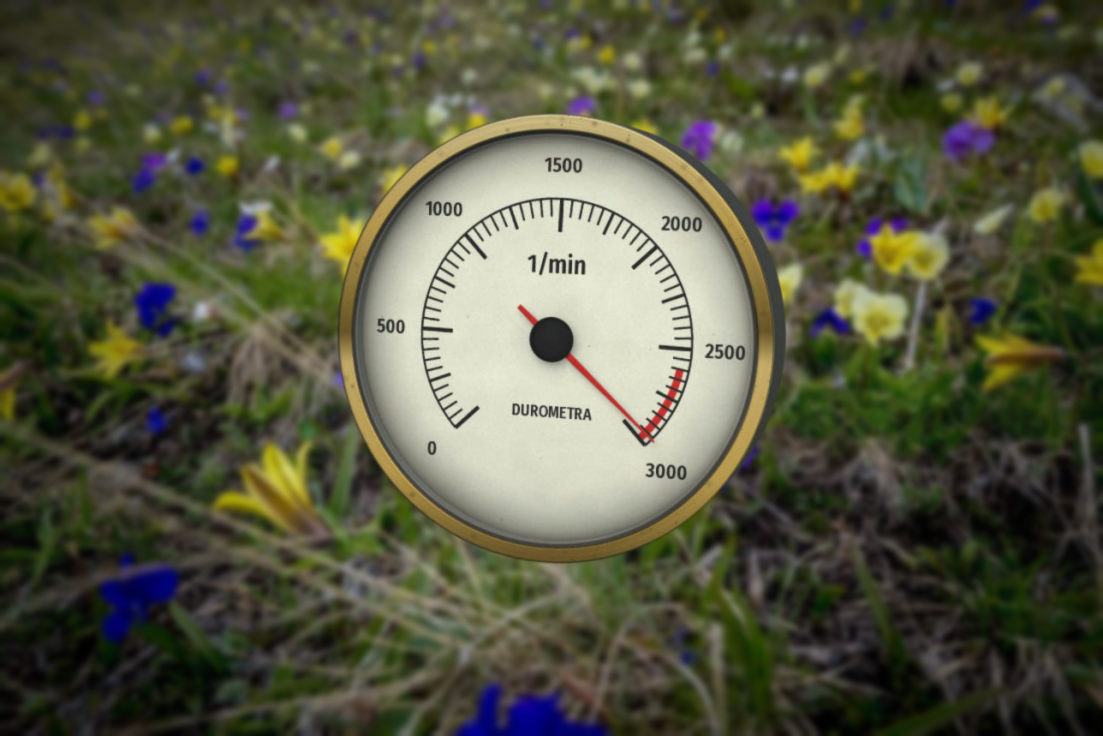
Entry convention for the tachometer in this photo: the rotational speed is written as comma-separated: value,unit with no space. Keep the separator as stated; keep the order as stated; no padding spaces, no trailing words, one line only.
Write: 2950,rpm
